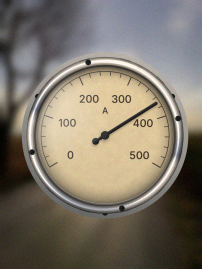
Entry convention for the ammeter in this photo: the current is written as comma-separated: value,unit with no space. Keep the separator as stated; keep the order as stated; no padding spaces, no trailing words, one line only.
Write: 370,A
